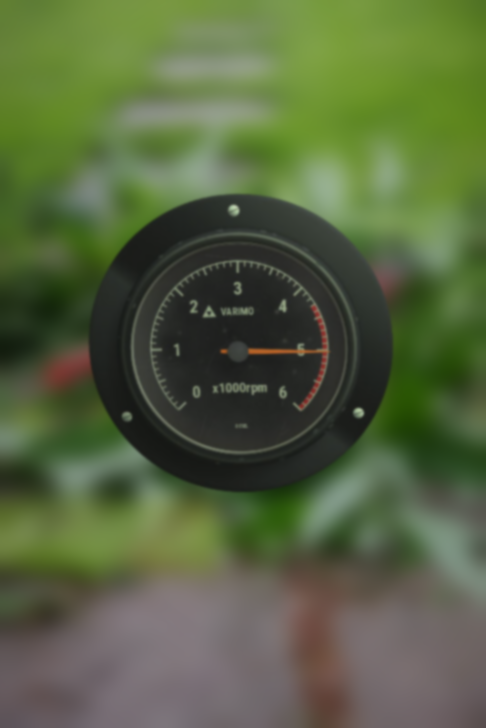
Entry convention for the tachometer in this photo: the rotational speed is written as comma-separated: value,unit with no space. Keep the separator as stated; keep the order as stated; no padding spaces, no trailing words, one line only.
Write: 5000,rpm
